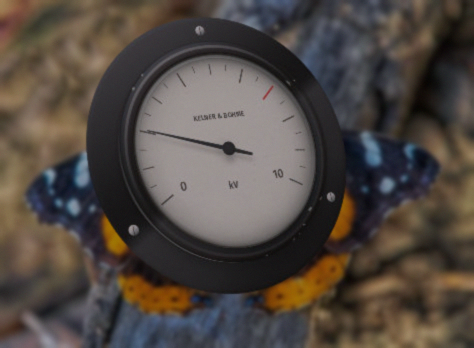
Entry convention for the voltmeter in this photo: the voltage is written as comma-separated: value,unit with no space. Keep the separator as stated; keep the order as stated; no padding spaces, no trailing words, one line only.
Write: 2,kV
